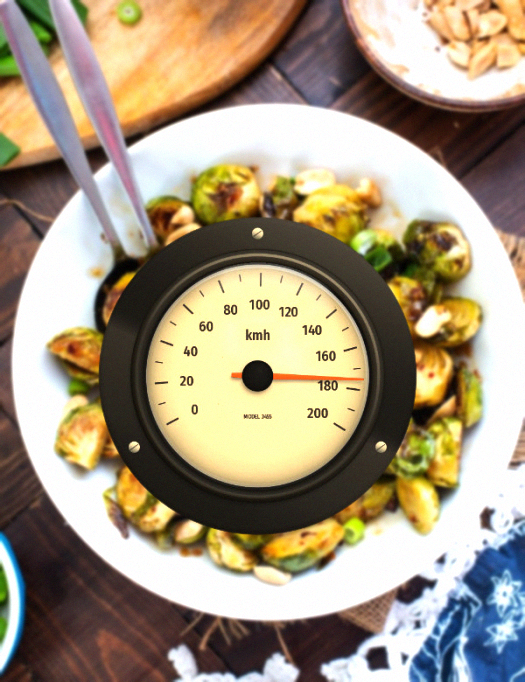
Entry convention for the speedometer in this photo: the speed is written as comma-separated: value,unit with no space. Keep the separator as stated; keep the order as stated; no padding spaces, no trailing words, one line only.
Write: 175,km/h
